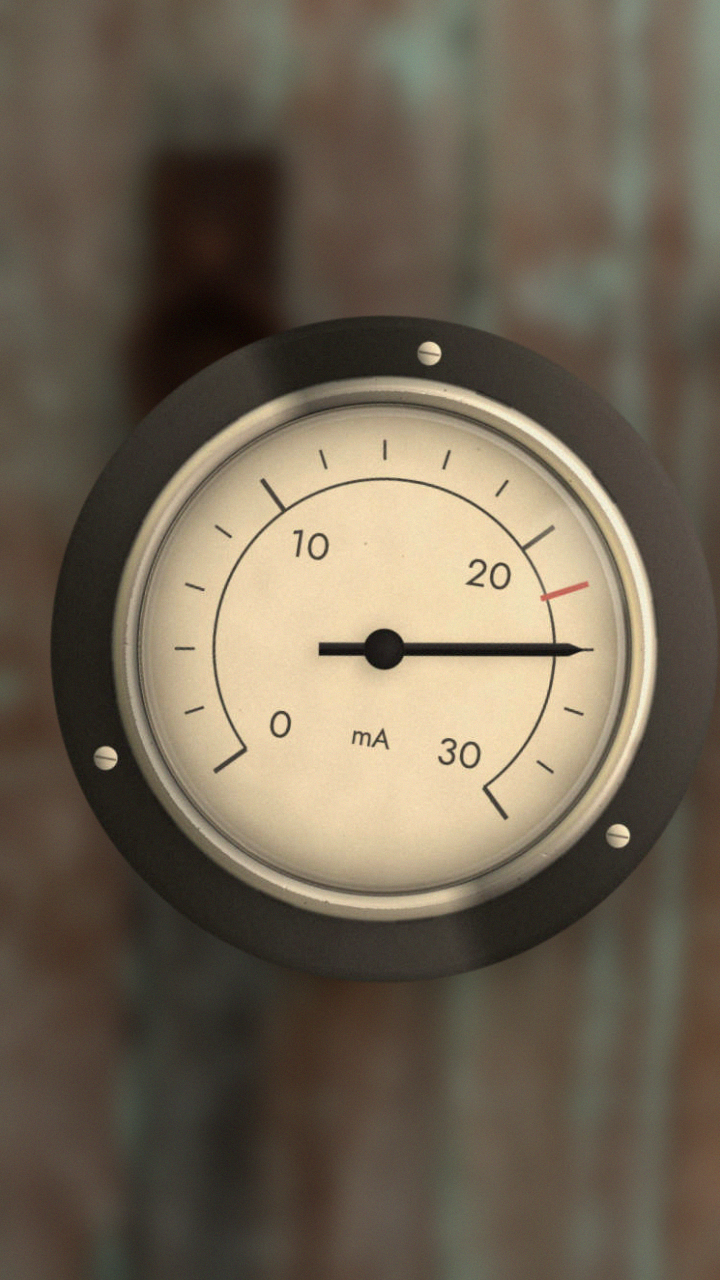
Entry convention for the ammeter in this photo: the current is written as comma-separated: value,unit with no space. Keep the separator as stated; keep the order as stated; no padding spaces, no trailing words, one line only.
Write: 24,mA
